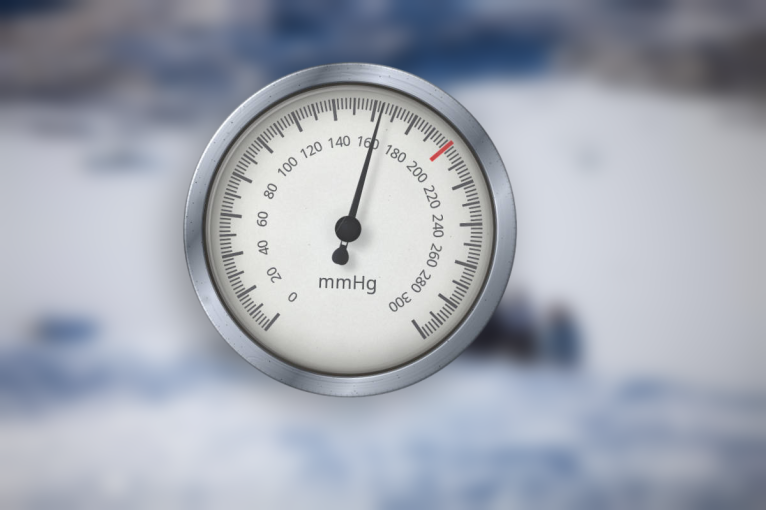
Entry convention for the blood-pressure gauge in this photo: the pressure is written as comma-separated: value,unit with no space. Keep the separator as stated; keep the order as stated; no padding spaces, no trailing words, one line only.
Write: 164,mmHg
